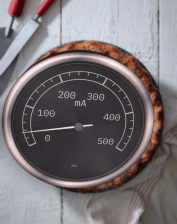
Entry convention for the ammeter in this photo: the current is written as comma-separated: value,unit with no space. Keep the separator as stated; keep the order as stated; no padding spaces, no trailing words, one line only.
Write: 40,mA
